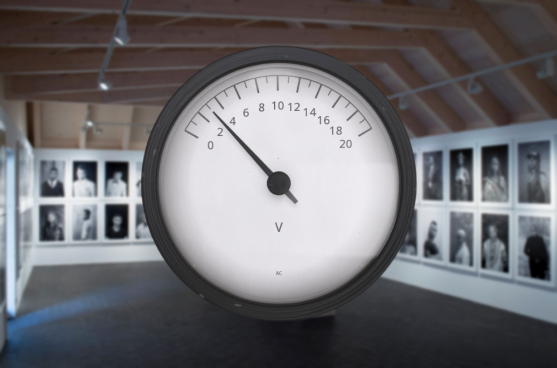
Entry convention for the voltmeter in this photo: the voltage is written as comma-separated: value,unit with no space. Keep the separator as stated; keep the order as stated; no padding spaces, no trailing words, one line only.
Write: 3,V
